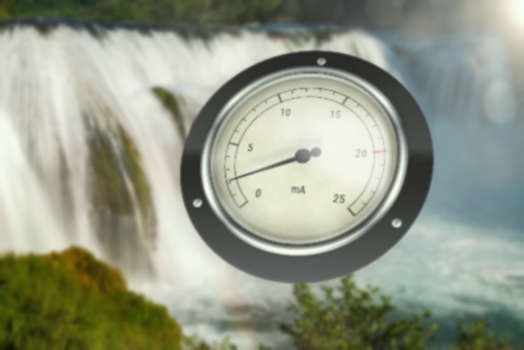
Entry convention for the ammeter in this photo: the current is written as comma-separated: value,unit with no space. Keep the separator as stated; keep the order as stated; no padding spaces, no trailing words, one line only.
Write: 2,mA
